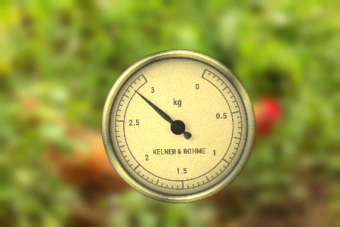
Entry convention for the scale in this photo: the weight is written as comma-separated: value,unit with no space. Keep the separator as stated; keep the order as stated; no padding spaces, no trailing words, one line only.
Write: 2.85,kg
